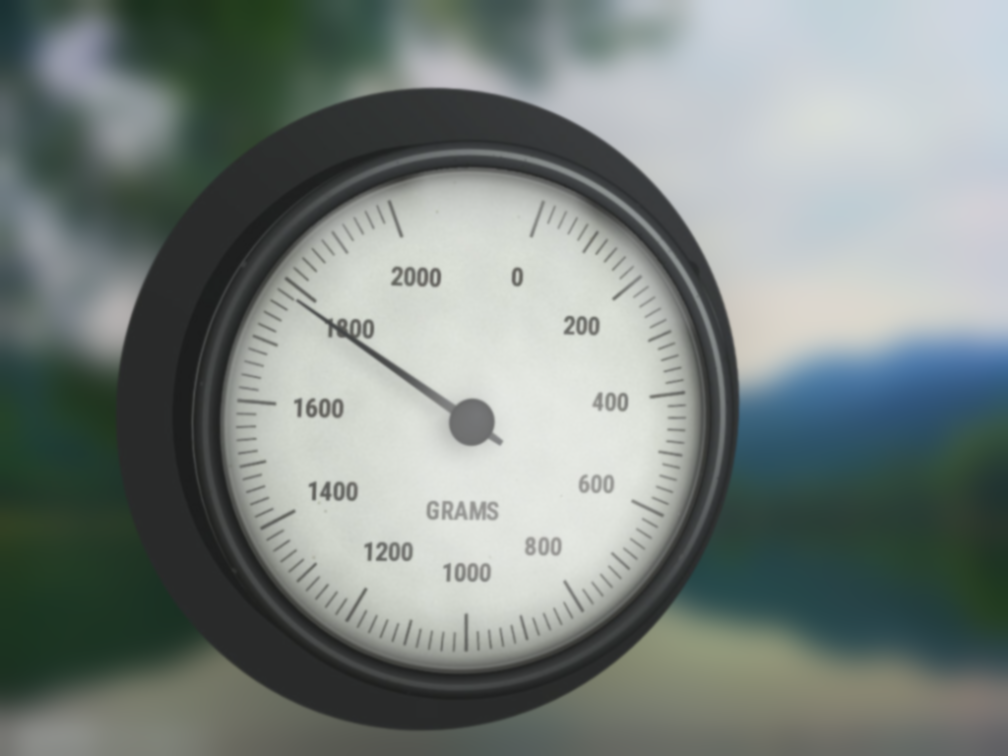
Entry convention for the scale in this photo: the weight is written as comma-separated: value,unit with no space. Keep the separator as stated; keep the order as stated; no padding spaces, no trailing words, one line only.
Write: 1780,g
